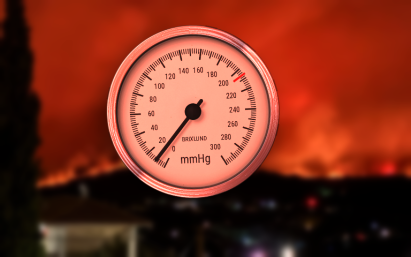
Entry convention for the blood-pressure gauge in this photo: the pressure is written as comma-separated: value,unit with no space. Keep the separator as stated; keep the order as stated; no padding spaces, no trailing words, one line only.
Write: 10,mmHg
